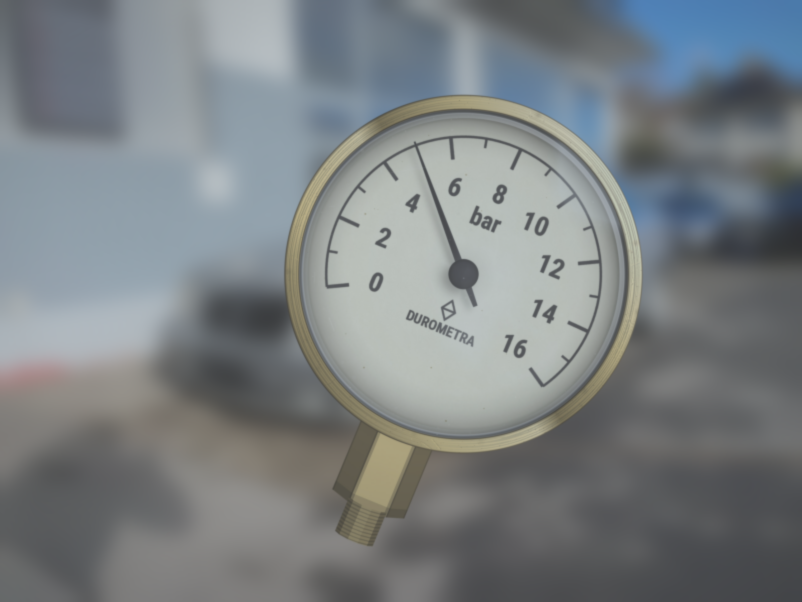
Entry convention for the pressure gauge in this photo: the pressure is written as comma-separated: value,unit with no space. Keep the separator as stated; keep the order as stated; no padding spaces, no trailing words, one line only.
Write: 5,bar
